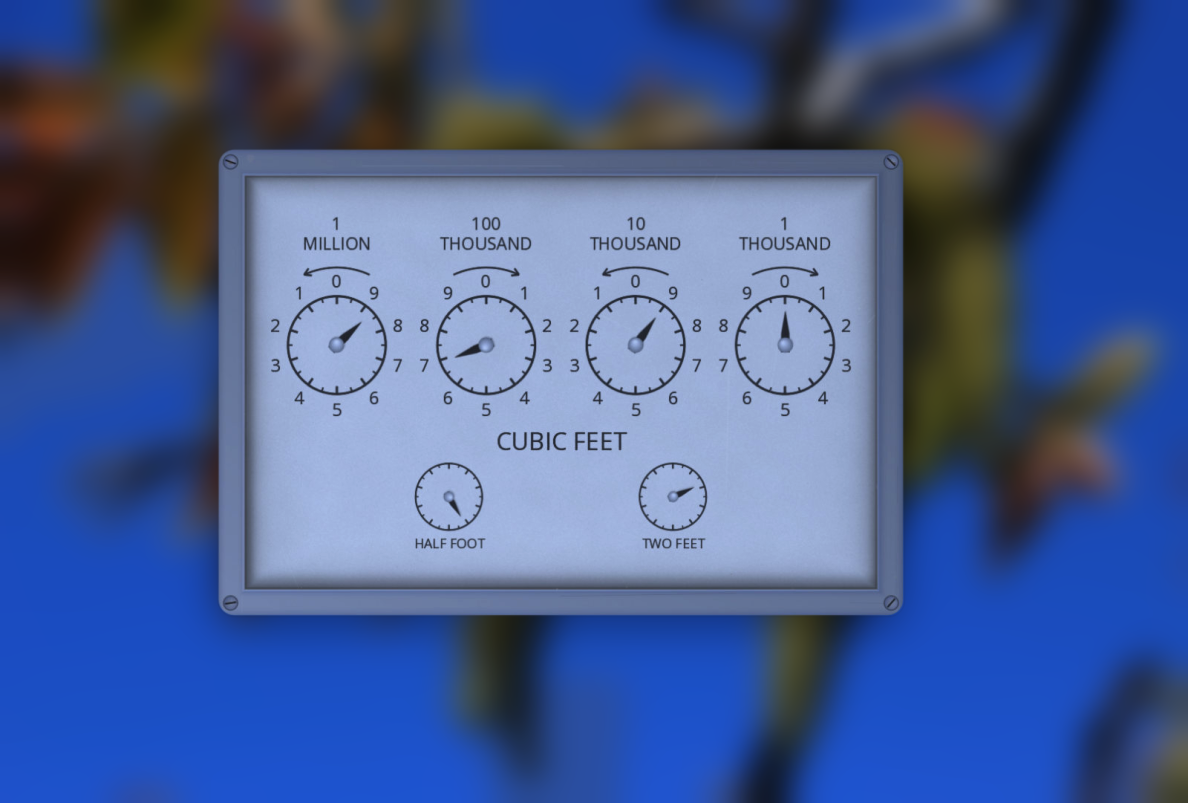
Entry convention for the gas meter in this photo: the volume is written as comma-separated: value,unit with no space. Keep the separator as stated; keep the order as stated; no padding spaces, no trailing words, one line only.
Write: 869000,ft³
